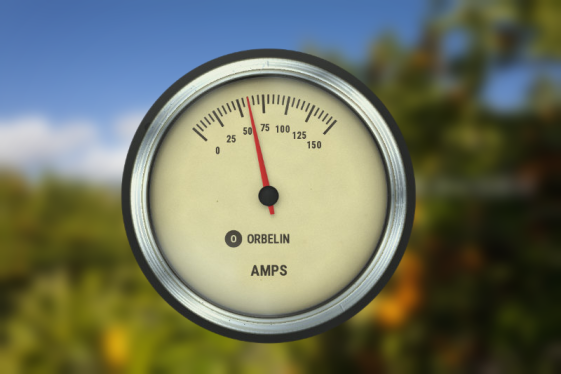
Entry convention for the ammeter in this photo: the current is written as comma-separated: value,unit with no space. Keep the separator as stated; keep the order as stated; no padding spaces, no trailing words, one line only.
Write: 60,A
